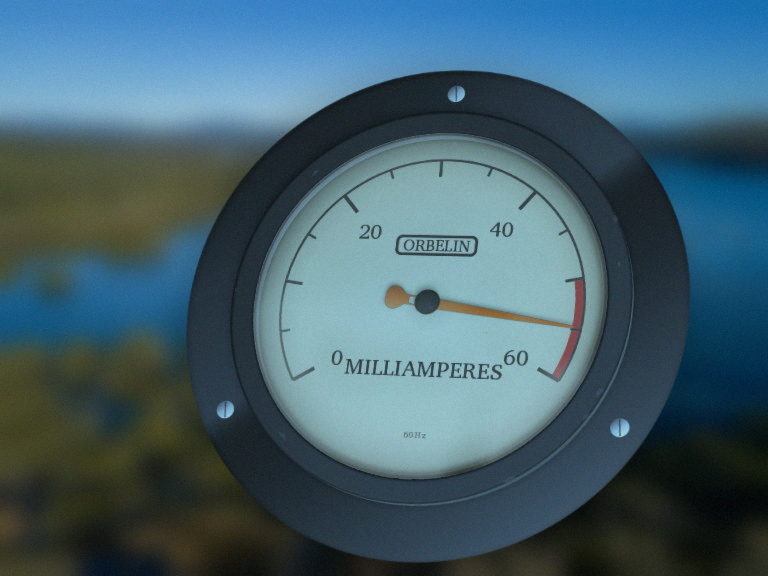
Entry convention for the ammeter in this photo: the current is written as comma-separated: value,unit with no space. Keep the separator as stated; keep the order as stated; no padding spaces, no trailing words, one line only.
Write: 55,mA
